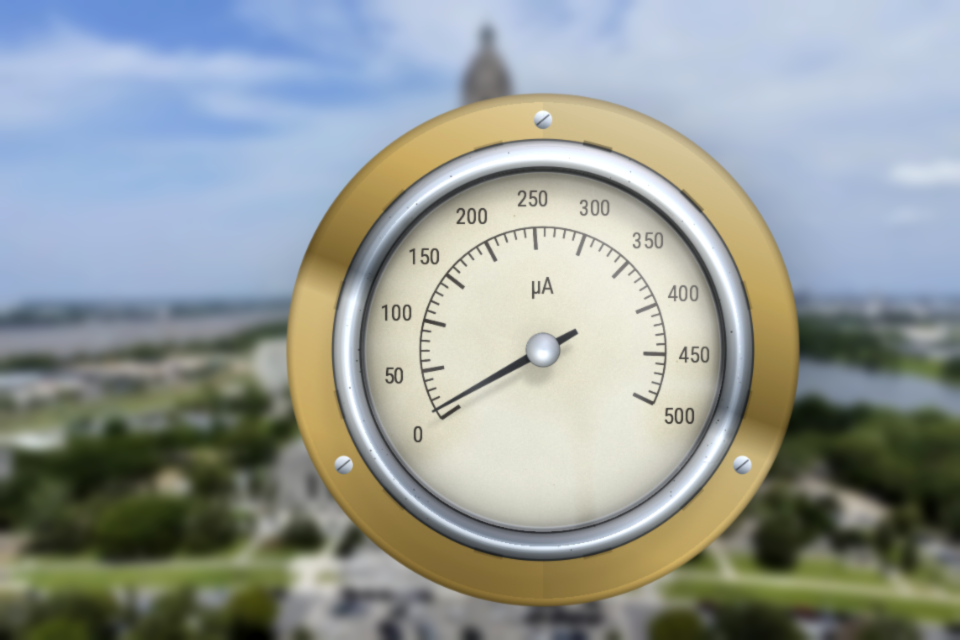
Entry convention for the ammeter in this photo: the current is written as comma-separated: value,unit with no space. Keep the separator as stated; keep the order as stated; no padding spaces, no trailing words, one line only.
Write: 10,µA
